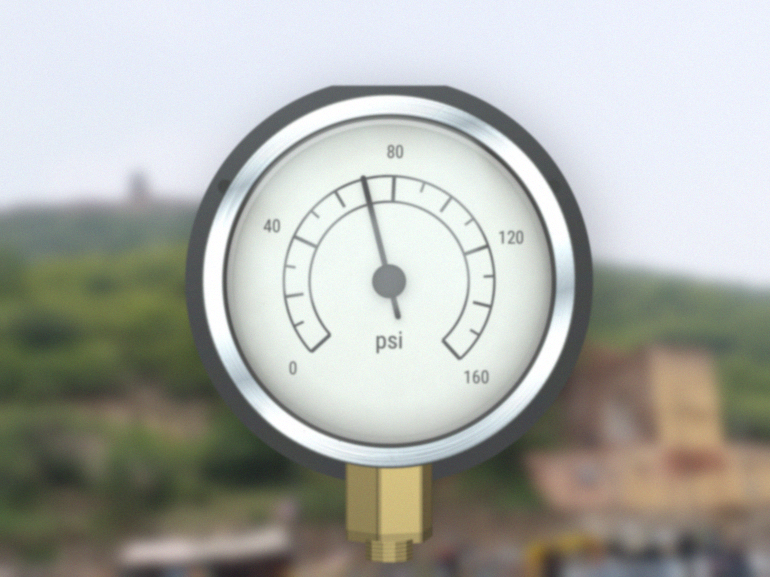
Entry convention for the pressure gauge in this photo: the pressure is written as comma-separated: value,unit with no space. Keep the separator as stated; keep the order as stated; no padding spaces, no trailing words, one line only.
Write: 70,psi
